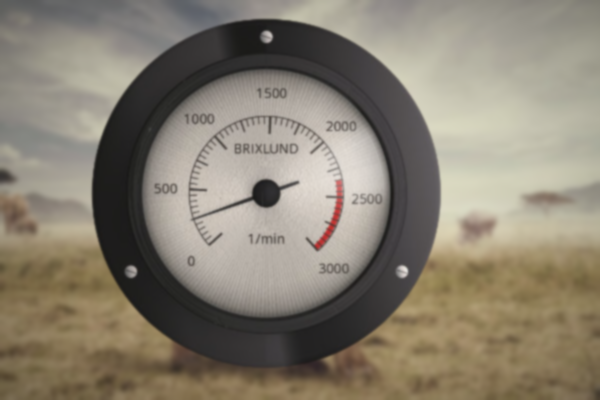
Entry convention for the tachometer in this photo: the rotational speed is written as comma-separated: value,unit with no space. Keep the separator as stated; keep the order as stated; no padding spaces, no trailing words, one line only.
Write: 250,rpm
